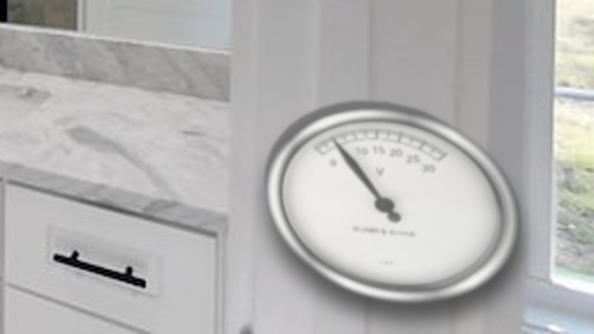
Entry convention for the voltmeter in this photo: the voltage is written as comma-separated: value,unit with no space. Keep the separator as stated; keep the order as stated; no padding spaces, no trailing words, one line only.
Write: 5,V
